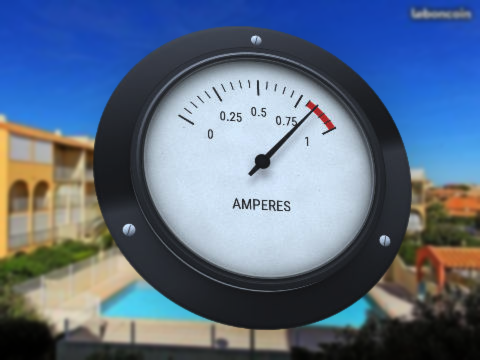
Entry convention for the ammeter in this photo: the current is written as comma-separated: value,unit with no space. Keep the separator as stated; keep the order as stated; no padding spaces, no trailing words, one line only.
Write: 0.85,A
